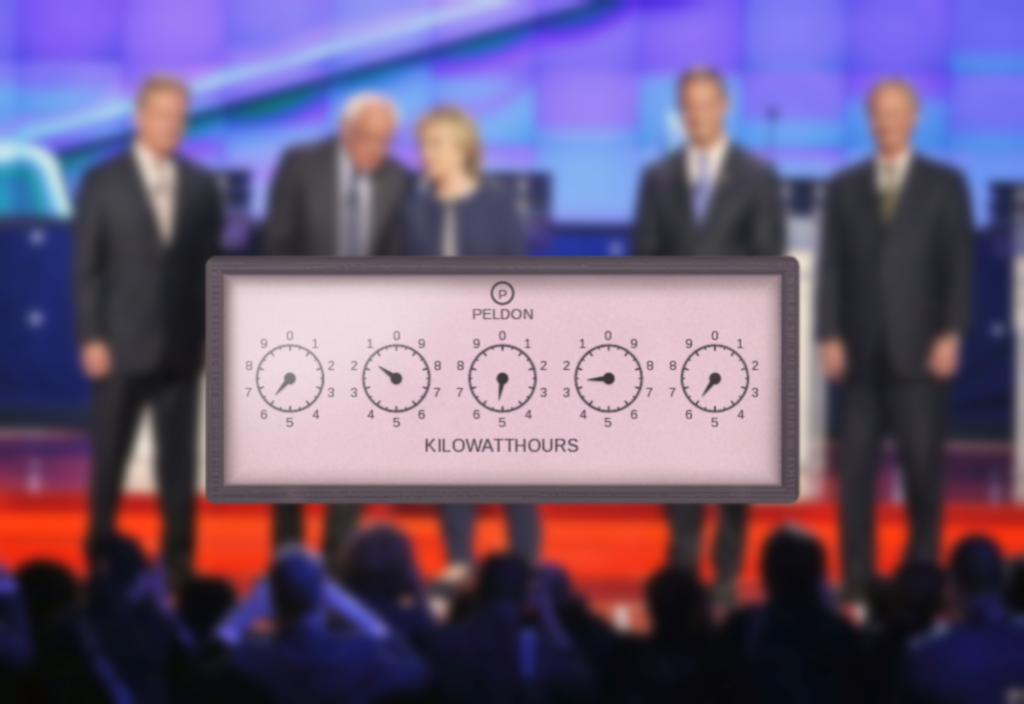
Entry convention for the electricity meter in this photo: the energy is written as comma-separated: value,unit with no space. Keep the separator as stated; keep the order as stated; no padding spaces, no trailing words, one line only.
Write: 61526,kWh
